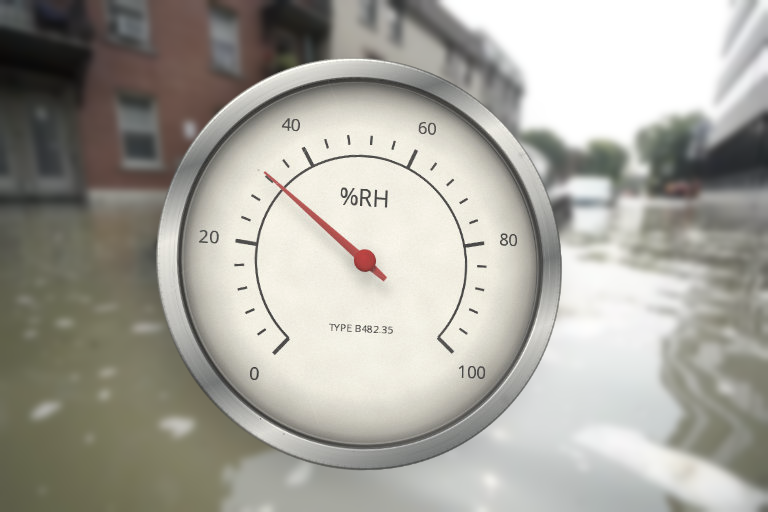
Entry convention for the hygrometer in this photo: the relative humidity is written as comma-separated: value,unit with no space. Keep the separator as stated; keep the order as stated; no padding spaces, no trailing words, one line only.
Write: 32,%
